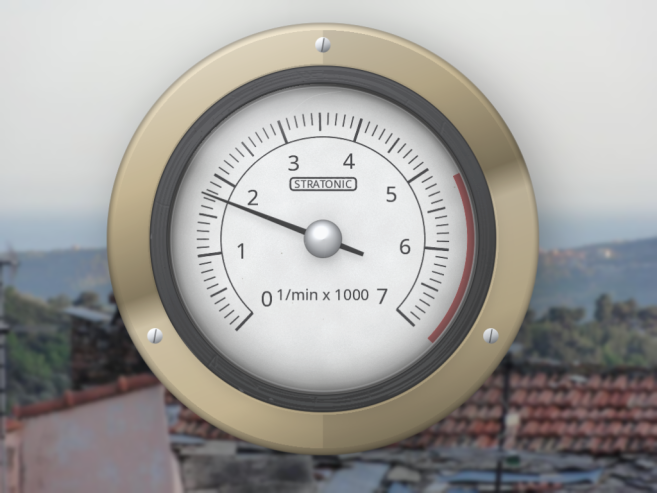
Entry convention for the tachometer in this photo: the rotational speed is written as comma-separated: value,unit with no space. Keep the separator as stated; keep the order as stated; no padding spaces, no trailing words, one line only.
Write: 1750,rpm
